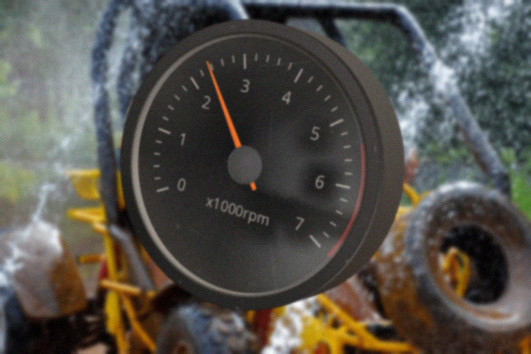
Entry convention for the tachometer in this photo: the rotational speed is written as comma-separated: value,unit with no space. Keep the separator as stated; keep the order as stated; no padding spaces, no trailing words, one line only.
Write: 2400,rpm
